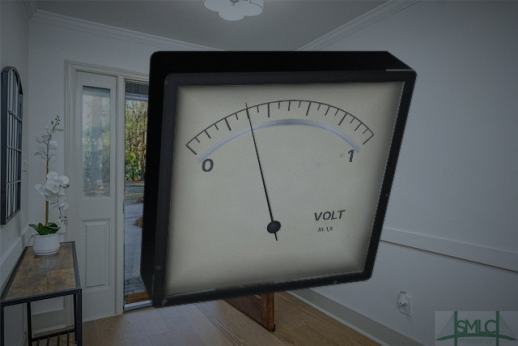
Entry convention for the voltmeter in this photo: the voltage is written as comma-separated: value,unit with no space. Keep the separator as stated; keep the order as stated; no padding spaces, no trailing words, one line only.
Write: 0.3,V
